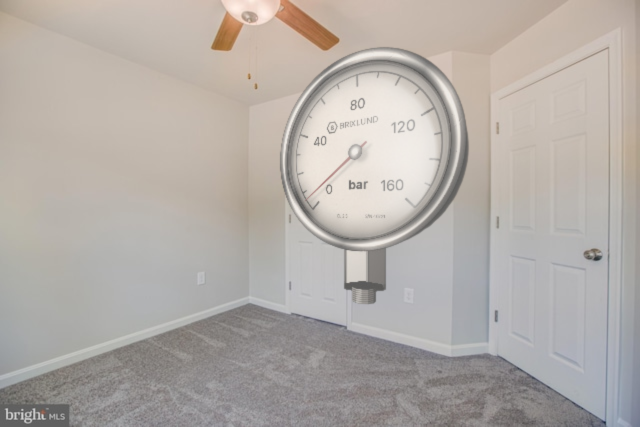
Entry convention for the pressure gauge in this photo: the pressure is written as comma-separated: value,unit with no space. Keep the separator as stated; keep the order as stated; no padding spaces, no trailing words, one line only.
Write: 5,bar
